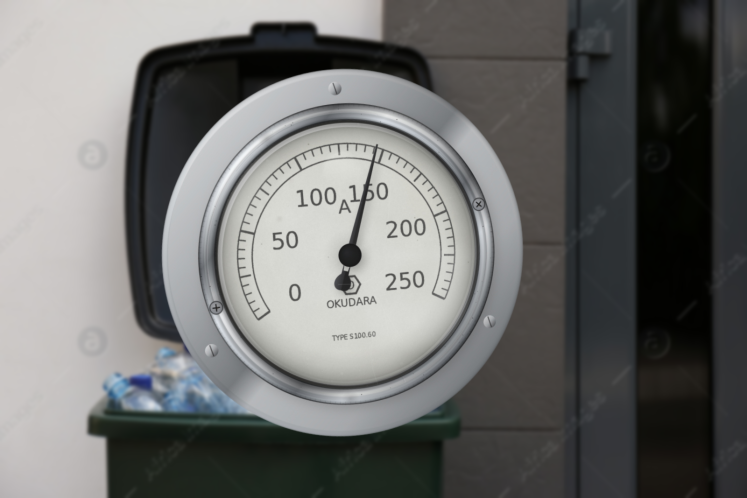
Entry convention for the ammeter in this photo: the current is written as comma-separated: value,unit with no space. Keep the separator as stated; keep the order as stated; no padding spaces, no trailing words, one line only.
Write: 145,A
